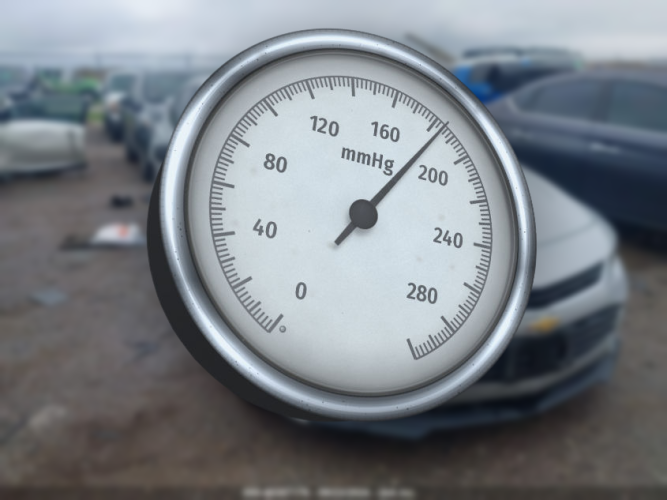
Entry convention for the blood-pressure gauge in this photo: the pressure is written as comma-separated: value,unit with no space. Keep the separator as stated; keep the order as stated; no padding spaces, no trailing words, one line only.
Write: 184,mmHg
